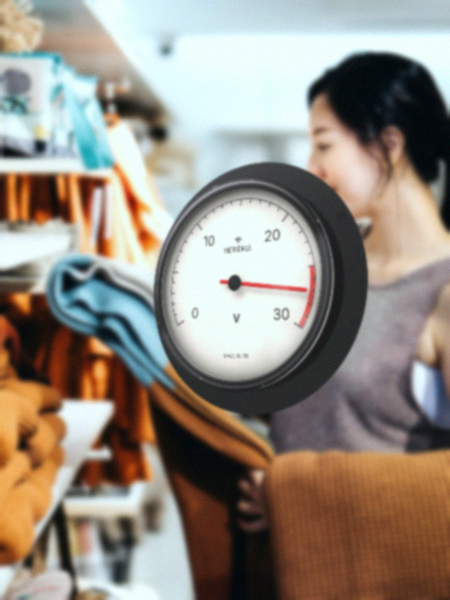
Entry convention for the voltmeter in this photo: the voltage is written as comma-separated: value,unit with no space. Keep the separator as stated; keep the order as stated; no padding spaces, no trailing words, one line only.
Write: 27,V
